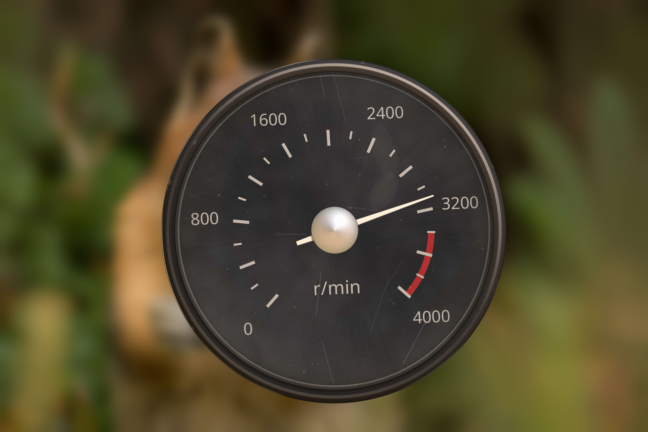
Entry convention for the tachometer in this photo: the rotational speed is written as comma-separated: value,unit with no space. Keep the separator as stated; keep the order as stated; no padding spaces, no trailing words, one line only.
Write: 3100,rpm
